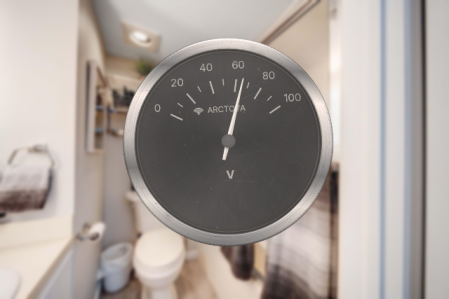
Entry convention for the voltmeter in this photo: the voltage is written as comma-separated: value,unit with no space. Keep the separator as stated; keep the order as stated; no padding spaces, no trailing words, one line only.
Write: 65,V
